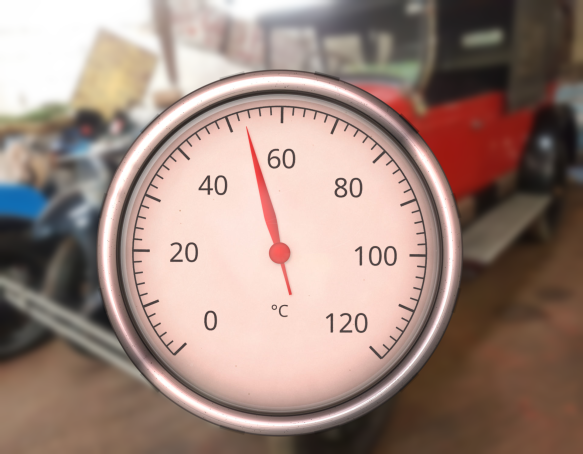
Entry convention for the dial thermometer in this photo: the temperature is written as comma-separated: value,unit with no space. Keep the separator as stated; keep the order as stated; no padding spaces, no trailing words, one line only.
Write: 53,°C
